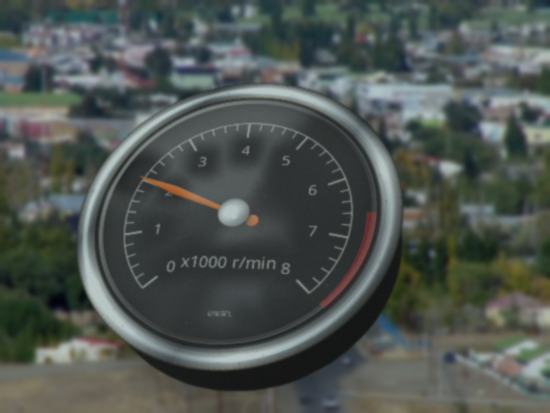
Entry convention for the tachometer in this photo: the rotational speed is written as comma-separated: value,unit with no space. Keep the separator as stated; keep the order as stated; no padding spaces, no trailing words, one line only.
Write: 2000,rpm
